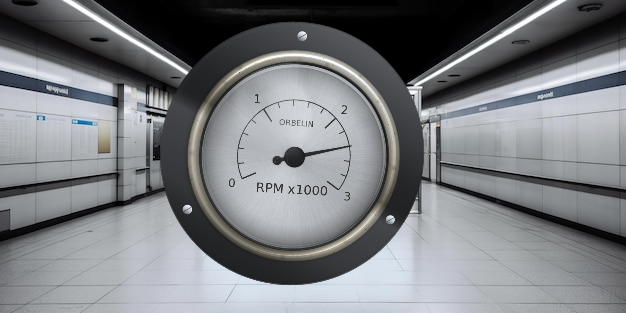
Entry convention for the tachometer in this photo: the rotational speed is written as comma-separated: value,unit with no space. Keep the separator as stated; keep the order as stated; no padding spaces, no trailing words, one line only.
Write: 2400,rpm
